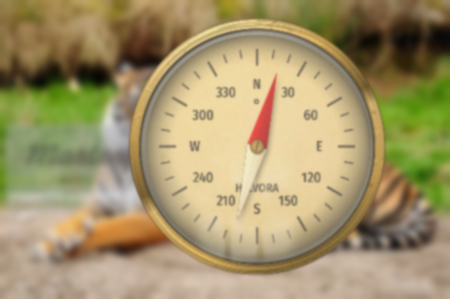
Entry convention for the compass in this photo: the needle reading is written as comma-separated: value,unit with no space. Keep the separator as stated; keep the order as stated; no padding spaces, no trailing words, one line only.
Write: 15,°
